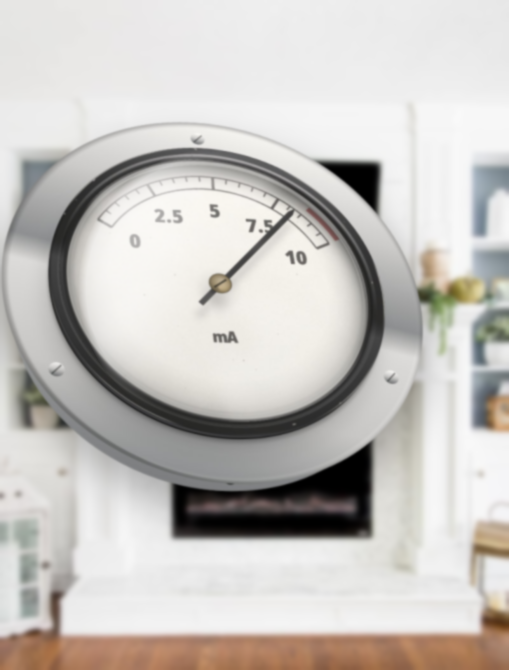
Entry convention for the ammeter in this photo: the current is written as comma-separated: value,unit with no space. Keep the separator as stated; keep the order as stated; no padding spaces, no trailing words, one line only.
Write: 8.25,mA
